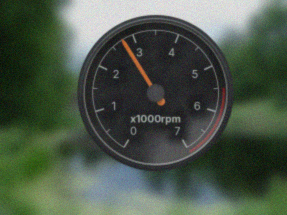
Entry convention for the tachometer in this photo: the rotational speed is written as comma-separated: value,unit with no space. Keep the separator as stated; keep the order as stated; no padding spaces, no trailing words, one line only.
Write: 2750,rpm
